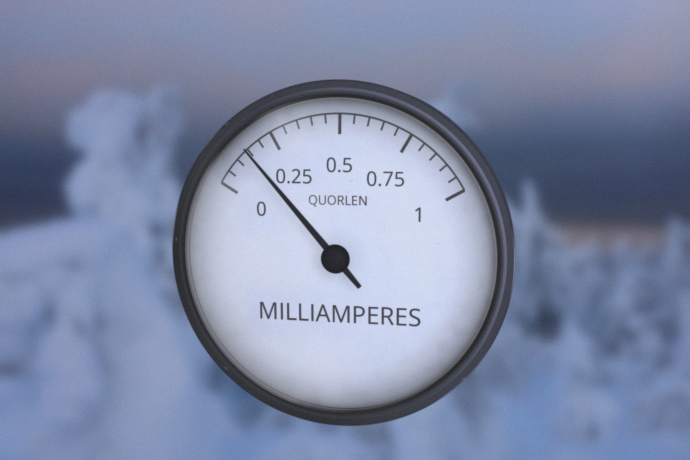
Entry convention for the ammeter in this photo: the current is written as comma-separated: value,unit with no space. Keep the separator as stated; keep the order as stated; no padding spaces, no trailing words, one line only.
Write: 0.15,mA
